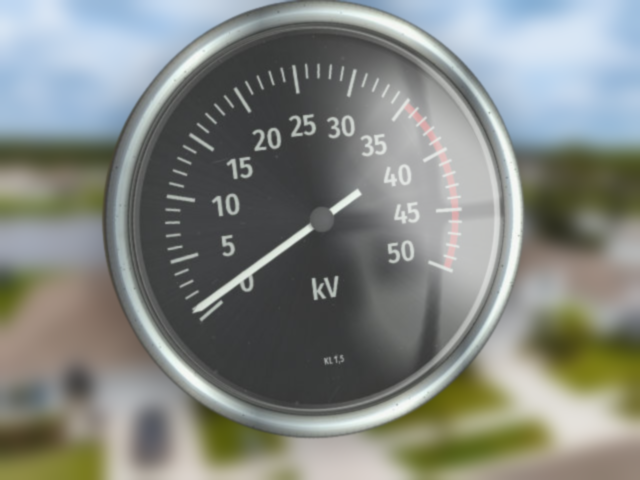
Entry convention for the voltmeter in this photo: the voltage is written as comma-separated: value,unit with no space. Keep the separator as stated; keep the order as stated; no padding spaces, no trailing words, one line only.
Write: 1,kV
